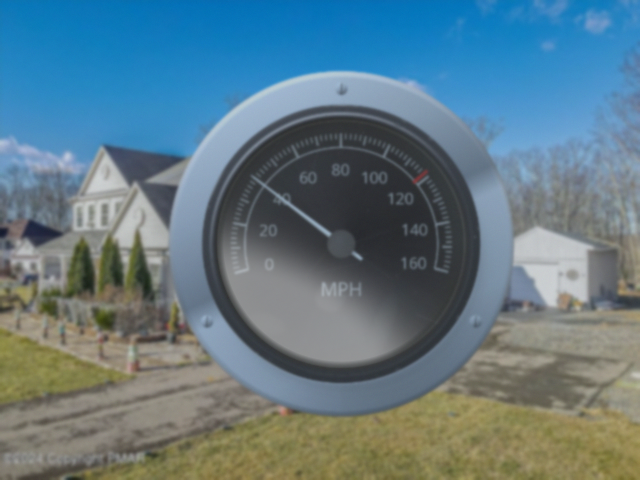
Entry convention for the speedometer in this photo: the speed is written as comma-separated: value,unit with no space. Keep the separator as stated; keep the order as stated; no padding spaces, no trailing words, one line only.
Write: 40,mph
